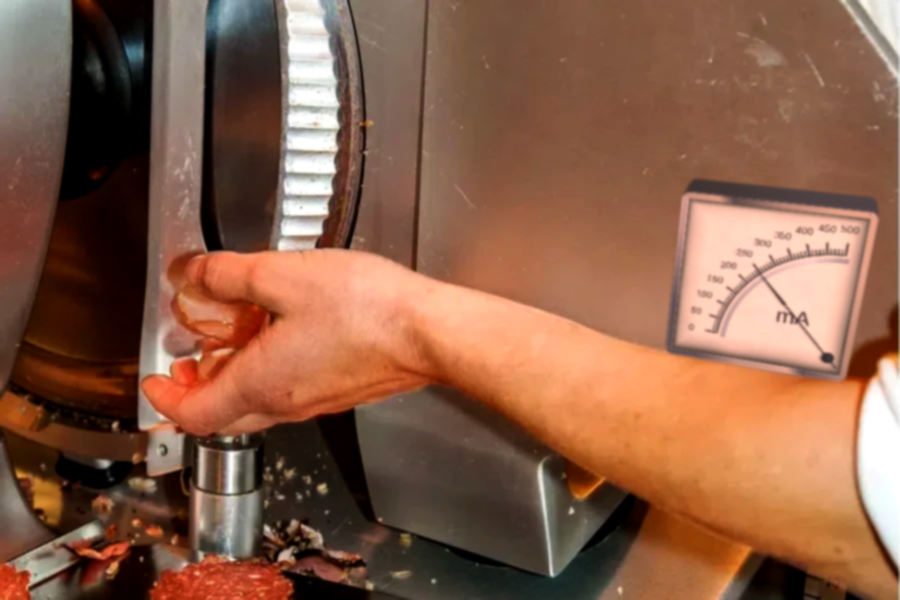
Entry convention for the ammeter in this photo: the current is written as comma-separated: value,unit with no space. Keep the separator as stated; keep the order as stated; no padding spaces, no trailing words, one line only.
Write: 250,mA
